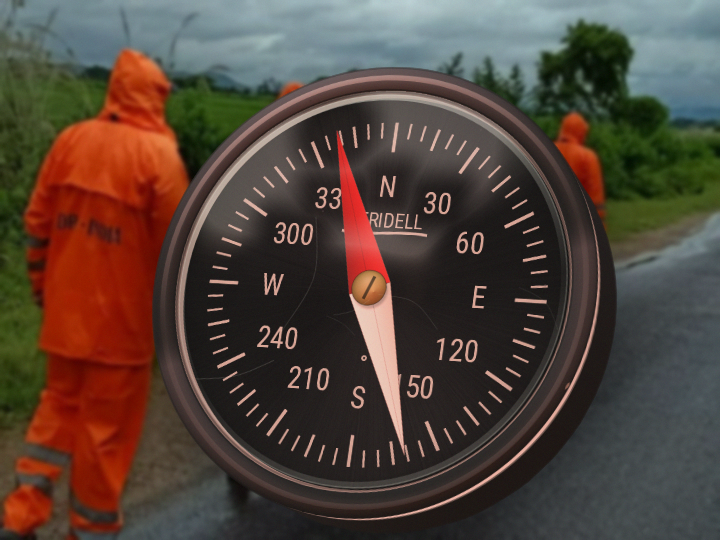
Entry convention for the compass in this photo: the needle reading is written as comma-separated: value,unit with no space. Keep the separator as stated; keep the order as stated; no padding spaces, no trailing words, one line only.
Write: 340,°
